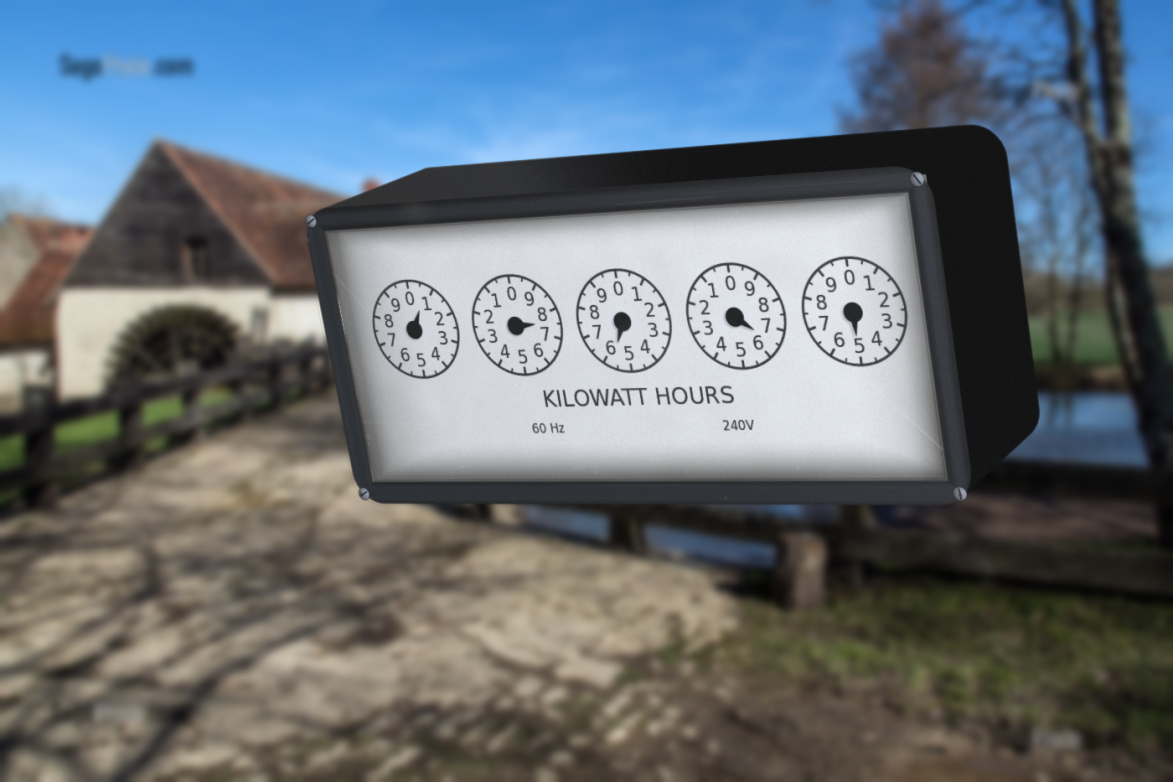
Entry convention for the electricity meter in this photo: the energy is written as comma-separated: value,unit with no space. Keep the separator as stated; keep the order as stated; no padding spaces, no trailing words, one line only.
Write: 7565,kWh
